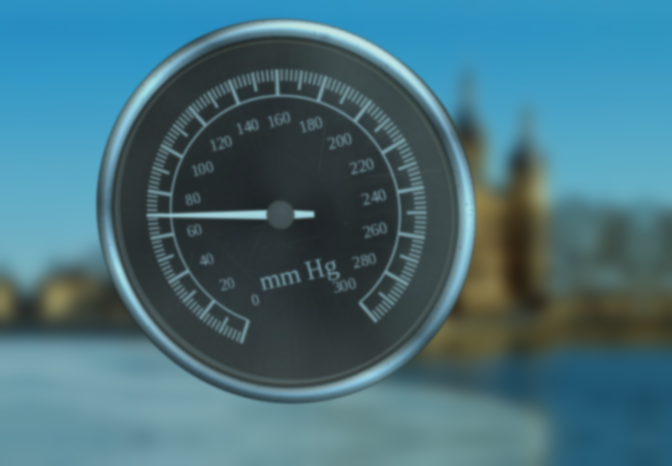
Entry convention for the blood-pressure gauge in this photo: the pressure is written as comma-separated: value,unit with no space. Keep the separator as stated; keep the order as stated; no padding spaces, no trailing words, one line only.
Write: 70,mmHg
